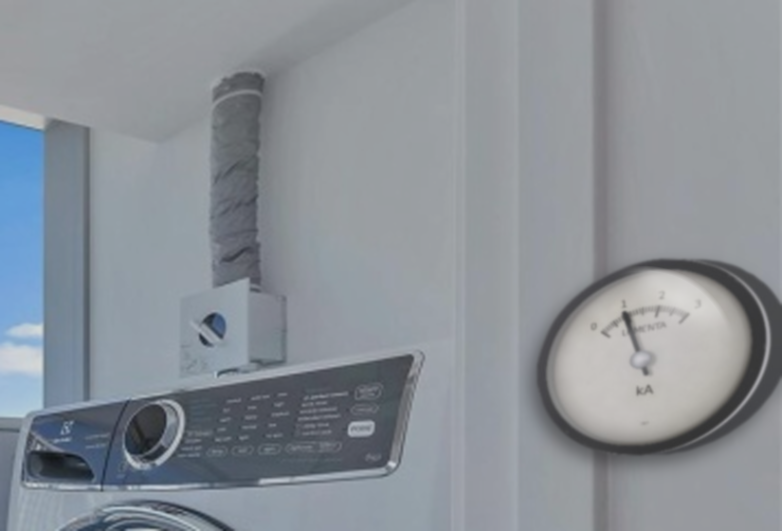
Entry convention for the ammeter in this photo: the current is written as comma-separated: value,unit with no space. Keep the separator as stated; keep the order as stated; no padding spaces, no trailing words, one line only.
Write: 1,kA
